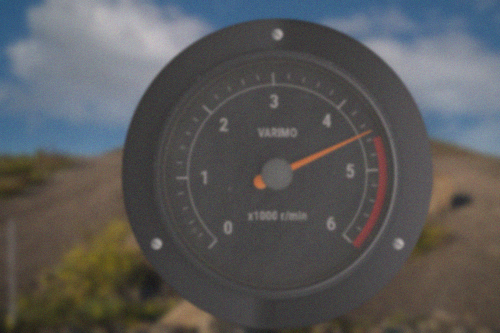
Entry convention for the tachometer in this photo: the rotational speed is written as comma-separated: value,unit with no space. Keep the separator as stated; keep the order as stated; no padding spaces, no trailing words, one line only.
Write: 4500,rpm
